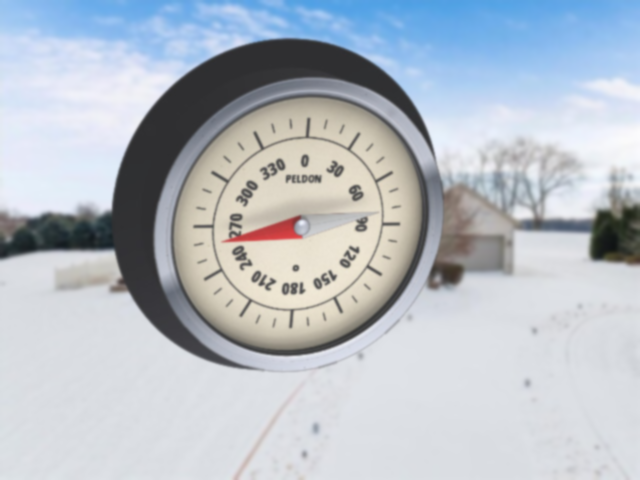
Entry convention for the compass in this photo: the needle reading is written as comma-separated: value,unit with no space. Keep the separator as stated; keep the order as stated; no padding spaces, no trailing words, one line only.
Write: 260,°
